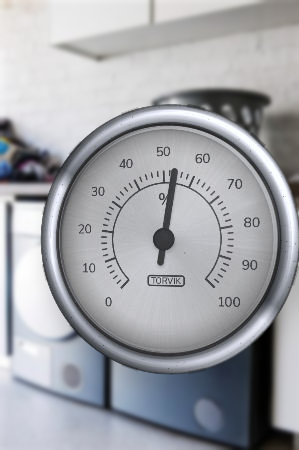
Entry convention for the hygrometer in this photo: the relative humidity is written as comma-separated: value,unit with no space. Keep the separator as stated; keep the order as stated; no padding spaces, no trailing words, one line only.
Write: 54,%
